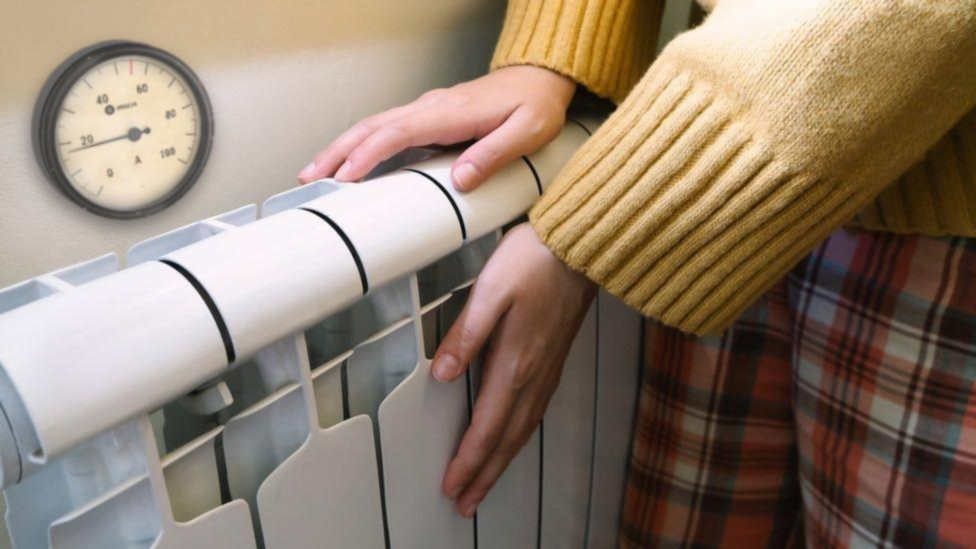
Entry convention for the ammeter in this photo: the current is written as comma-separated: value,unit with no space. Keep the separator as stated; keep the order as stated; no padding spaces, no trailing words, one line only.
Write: 17.5,A
